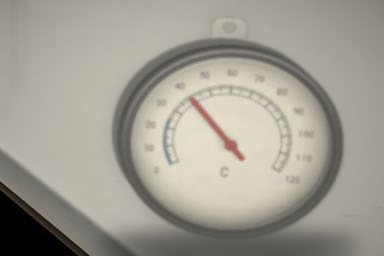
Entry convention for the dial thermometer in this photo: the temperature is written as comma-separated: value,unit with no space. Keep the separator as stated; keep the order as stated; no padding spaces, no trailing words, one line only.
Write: 40,°C
